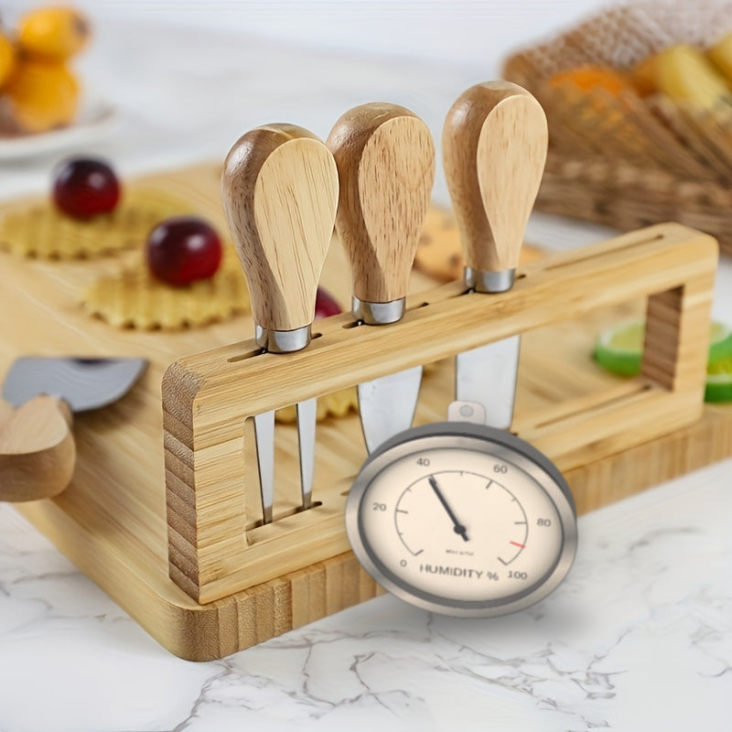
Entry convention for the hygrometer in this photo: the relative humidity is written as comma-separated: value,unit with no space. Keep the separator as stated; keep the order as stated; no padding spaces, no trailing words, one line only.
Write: 40,%
